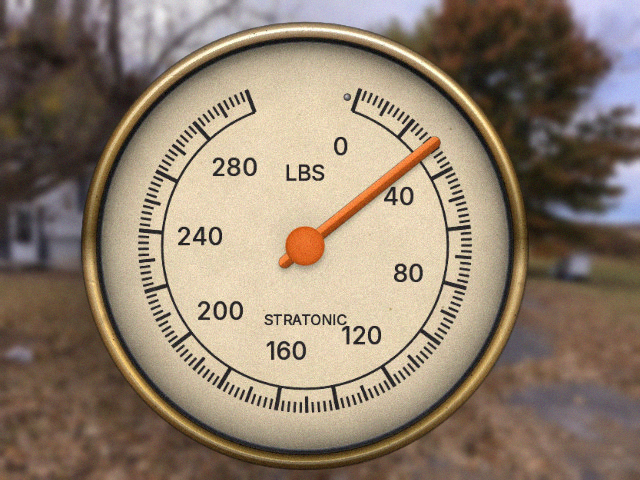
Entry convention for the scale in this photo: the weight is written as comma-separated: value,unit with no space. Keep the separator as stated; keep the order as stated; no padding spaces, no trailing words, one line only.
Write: 30,lb
